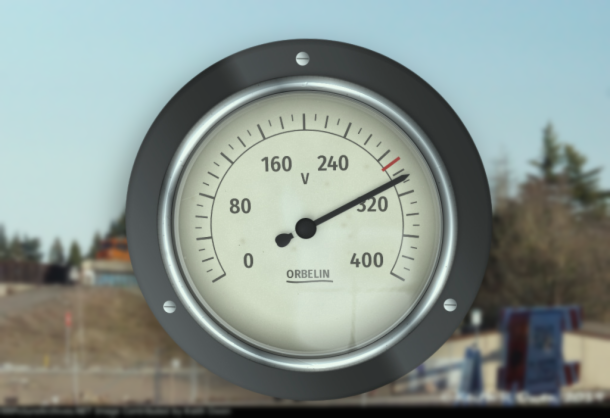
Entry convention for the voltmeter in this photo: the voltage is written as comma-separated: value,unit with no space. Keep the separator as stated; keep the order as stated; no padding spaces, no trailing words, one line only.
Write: 305,V
